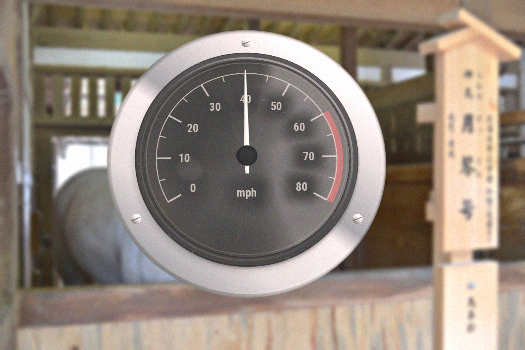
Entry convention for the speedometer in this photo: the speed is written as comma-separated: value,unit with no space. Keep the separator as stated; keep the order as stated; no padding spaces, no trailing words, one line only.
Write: 40,mph
